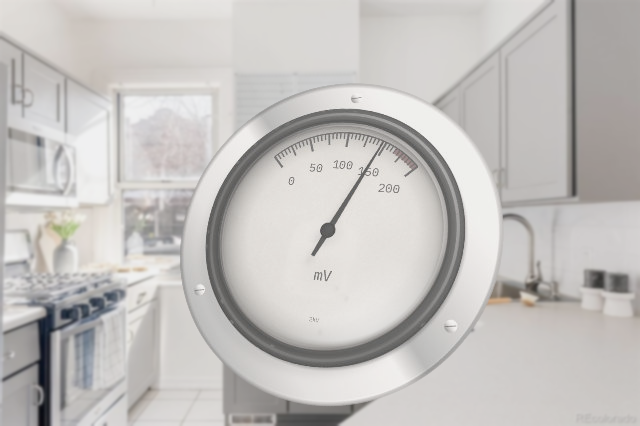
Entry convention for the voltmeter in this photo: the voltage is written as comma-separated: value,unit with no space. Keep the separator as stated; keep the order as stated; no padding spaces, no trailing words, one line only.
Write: 150,mV
